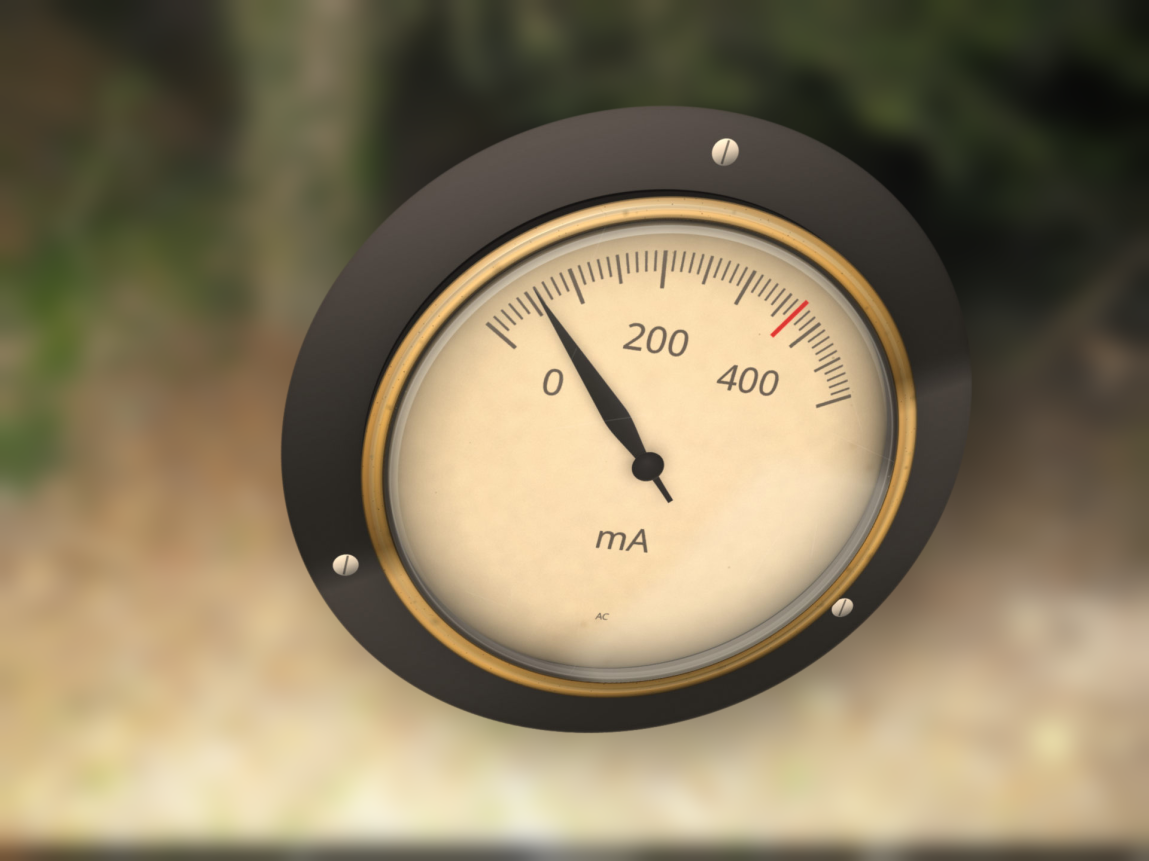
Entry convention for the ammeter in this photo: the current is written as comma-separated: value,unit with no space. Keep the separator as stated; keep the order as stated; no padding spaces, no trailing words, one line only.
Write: 60,mA
